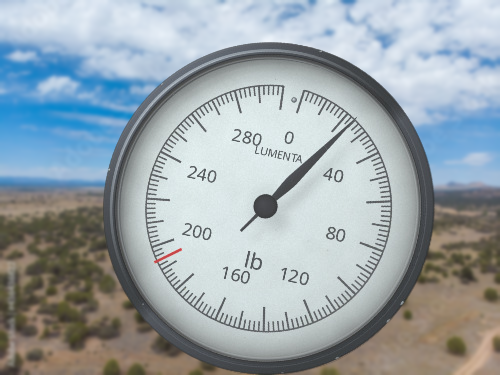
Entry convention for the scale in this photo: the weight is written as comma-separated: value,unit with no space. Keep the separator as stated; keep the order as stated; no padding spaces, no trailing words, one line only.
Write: 24,lb
